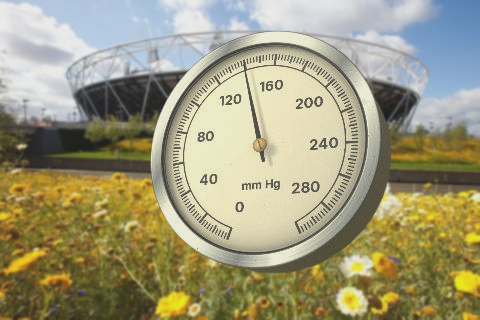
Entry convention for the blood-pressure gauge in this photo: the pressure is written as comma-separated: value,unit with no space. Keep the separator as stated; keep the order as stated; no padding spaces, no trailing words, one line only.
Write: 140,mmHg
